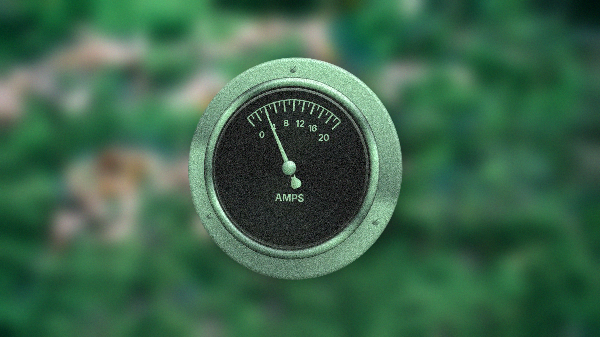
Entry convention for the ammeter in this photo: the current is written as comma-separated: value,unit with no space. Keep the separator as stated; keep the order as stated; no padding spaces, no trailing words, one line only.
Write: 4,A
